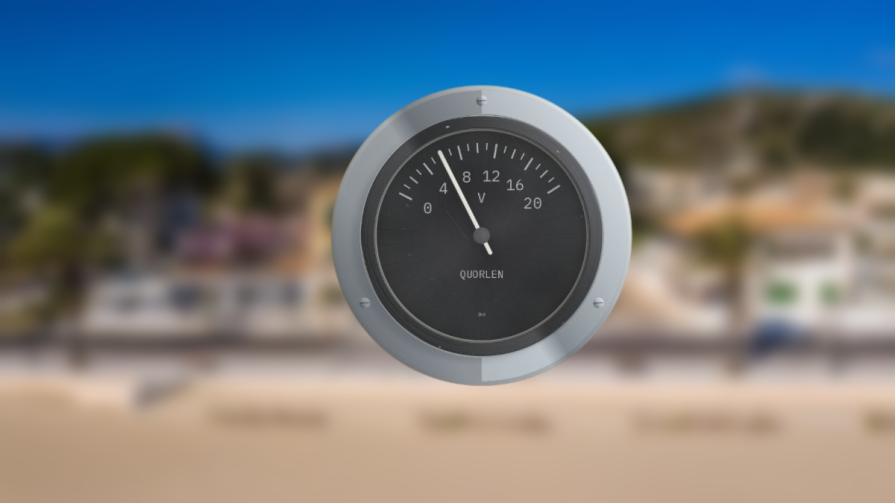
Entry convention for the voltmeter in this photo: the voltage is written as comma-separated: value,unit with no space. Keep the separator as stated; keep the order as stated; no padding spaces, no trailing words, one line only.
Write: 6,V
